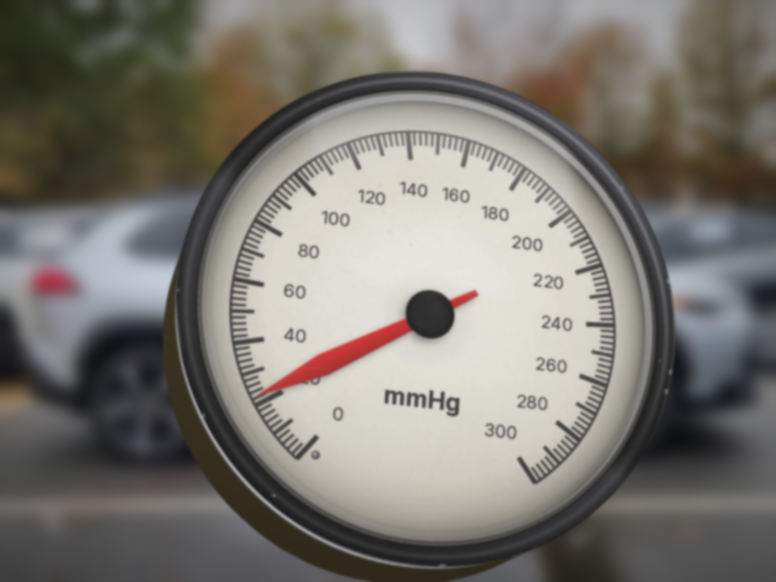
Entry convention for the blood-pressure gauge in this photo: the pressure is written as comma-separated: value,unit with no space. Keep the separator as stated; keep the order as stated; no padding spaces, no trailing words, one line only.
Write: 22,mmHg
